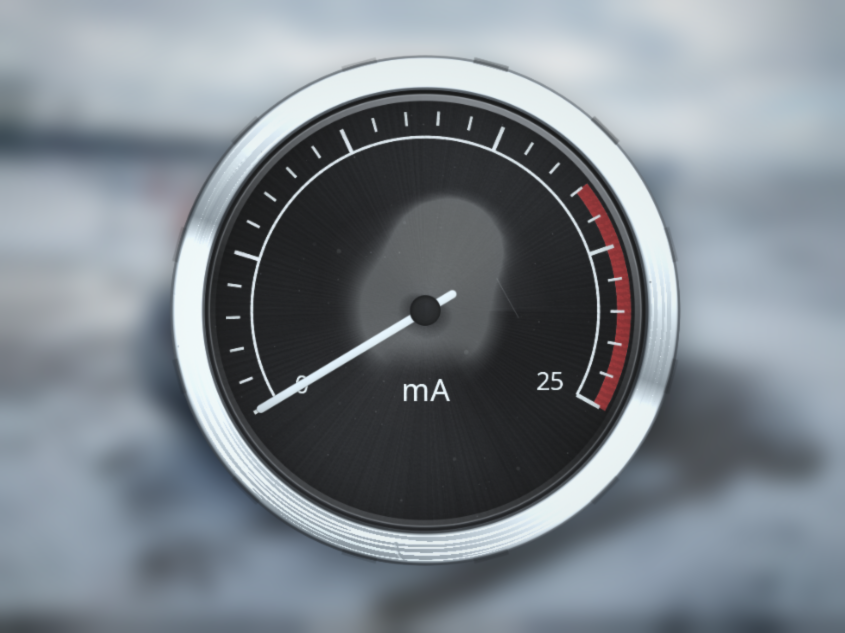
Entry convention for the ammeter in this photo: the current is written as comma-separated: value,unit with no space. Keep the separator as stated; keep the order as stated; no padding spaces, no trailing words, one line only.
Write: 0,mA
